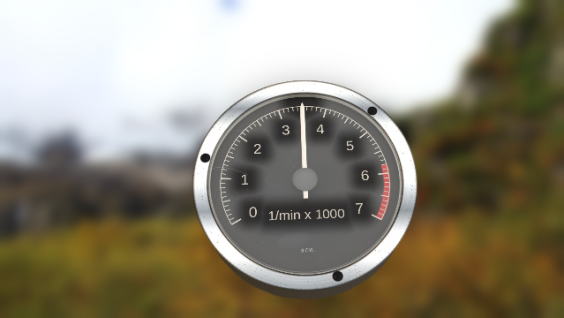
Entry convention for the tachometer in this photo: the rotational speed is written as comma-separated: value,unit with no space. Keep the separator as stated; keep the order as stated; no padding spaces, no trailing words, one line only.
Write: 3500,rpm
